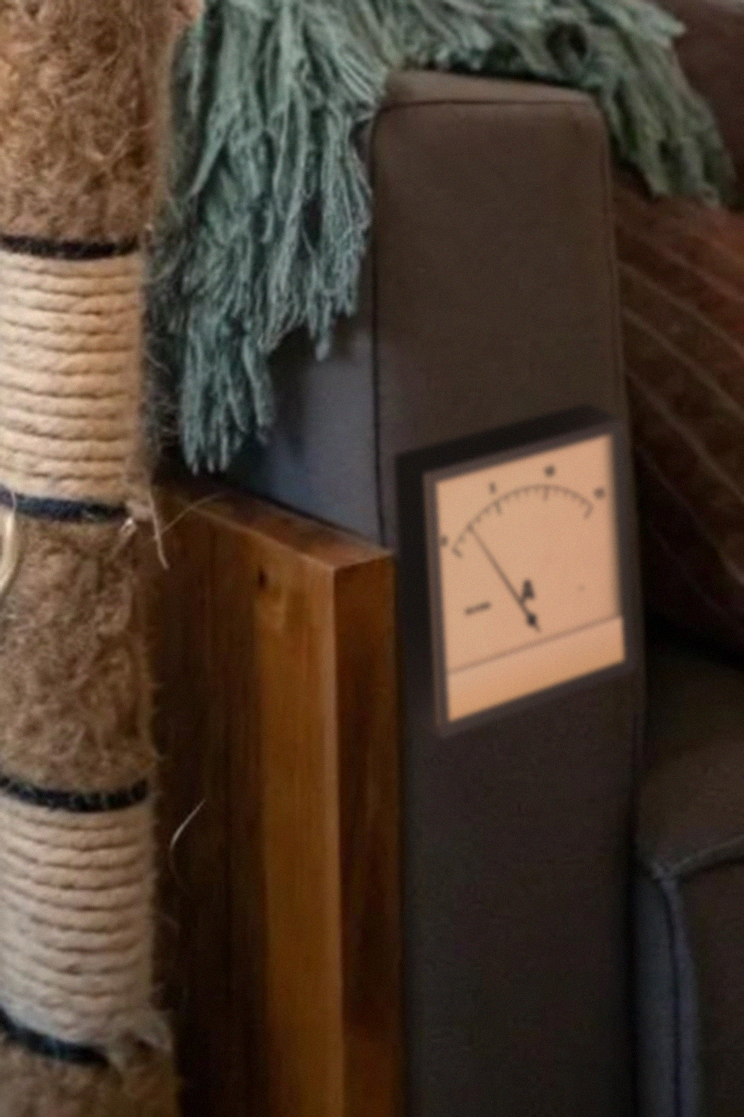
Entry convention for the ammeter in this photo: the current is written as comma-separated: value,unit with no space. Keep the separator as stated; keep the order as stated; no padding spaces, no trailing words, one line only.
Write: 2,A
